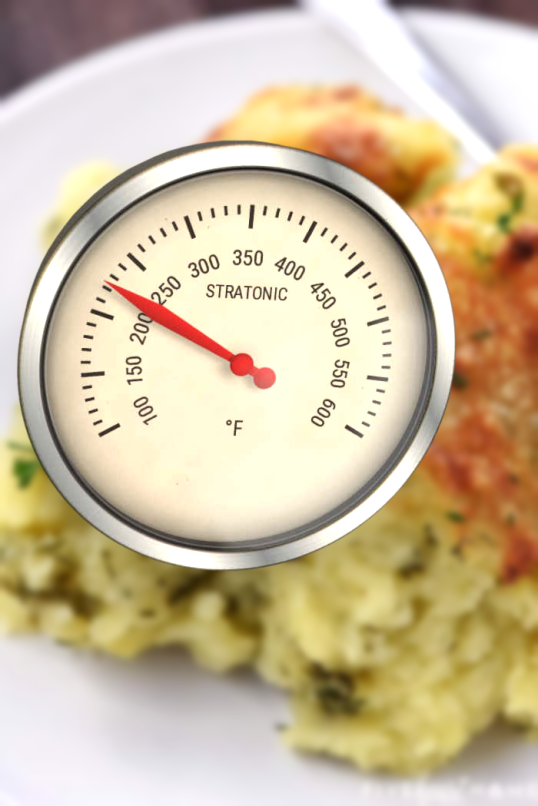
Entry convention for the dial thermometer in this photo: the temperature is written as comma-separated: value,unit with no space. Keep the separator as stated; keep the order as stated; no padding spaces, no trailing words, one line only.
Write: 225,°F
